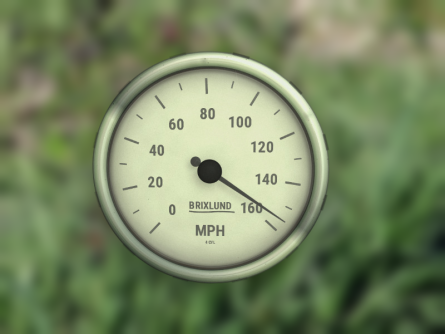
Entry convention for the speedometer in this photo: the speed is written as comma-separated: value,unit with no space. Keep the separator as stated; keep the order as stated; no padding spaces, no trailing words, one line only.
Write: 155,mph
